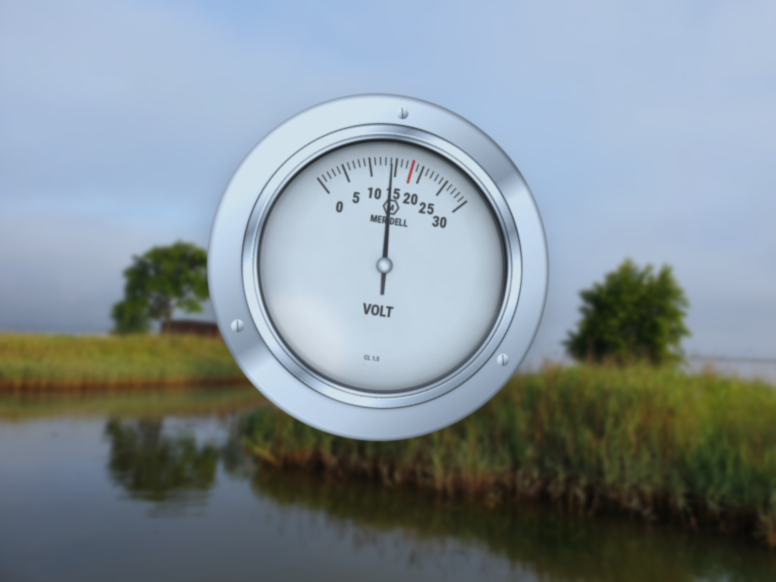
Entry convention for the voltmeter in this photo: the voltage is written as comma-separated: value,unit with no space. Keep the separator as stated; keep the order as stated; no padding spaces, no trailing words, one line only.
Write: 14,V
